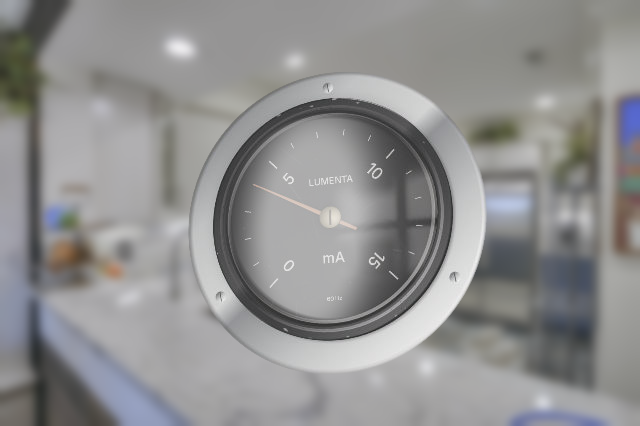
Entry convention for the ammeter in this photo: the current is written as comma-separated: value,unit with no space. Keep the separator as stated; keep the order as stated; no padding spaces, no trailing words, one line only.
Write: 4,mA
